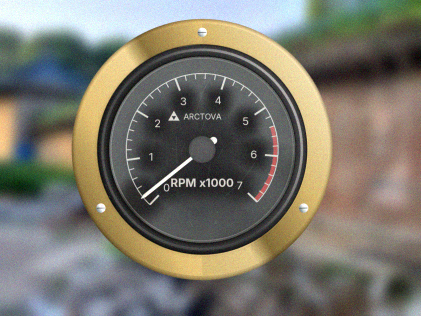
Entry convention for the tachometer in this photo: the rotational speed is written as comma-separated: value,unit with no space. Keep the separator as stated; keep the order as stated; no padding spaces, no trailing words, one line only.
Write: 200,rpm
